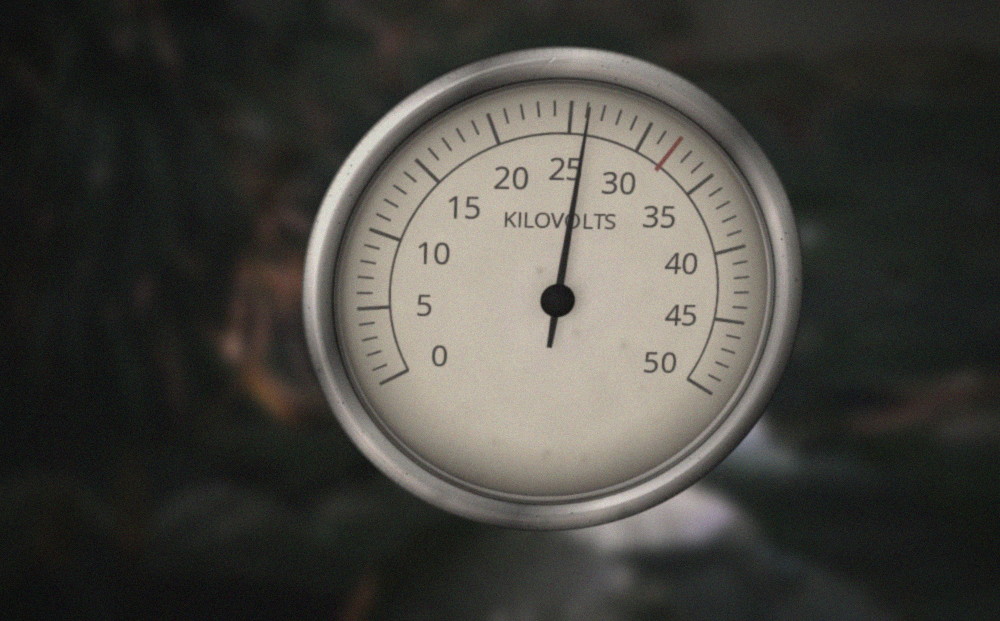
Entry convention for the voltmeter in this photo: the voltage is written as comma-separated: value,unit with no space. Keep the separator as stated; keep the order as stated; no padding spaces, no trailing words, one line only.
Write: 26,kV
